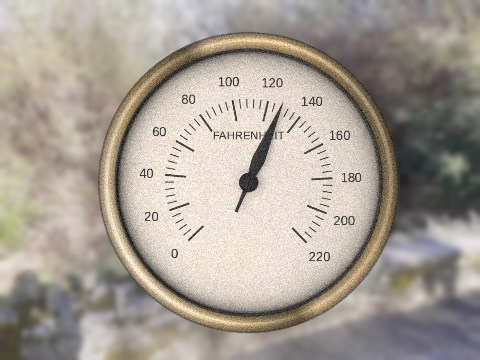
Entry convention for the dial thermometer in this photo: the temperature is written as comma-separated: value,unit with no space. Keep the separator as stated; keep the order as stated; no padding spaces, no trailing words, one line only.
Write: 128,°F
